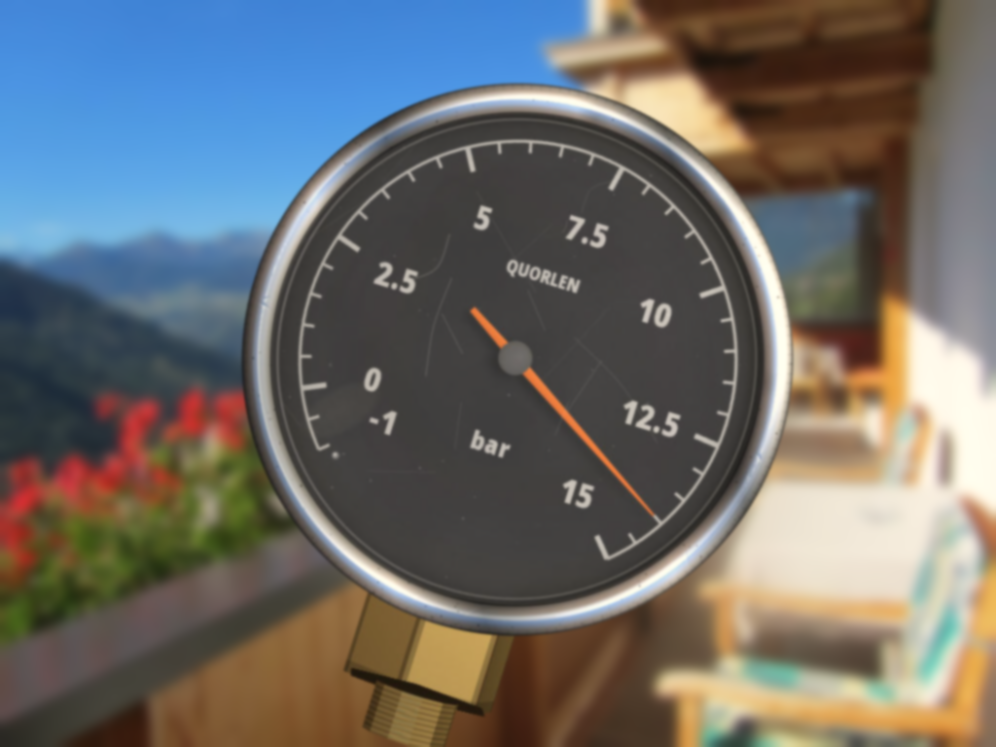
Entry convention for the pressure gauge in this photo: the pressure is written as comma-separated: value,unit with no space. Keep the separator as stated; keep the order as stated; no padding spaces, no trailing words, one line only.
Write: 14,bar
